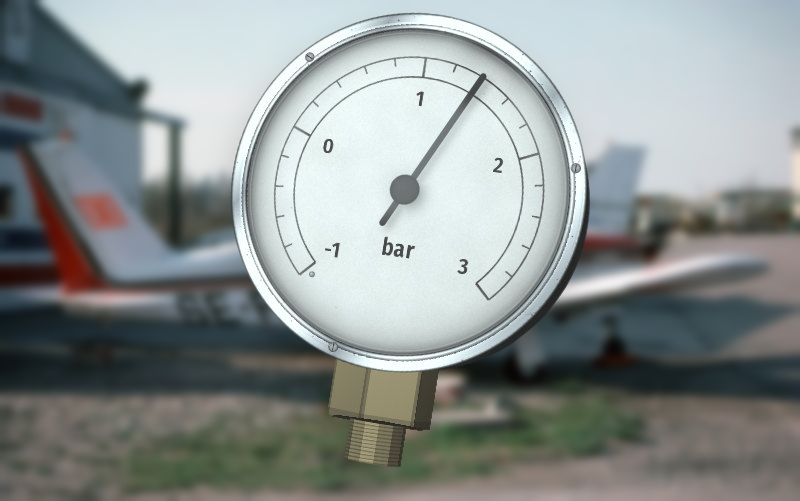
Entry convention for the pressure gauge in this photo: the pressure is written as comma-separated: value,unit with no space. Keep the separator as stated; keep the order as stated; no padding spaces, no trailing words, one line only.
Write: 1.4,bar
